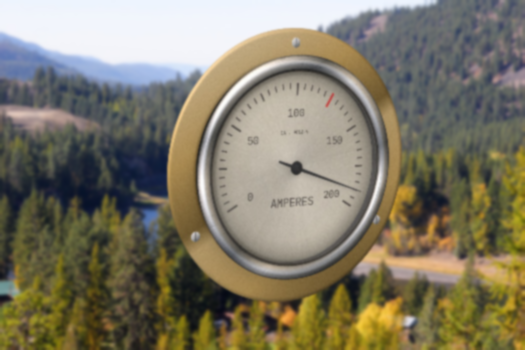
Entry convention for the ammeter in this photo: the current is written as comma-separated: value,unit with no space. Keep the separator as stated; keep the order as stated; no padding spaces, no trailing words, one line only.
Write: 190,A
